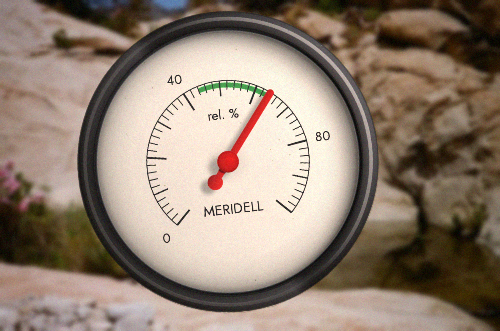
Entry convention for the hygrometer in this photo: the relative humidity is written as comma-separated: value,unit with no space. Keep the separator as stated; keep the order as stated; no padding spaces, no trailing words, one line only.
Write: 64,%
